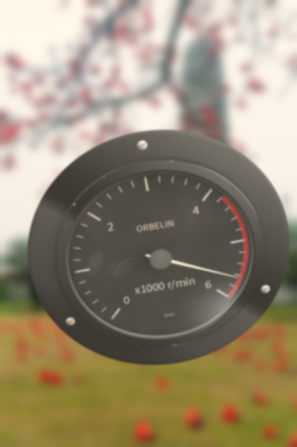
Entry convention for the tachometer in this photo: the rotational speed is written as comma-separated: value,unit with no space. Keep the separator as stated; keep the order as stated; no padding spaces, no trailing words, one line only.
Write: 5600,rpm
